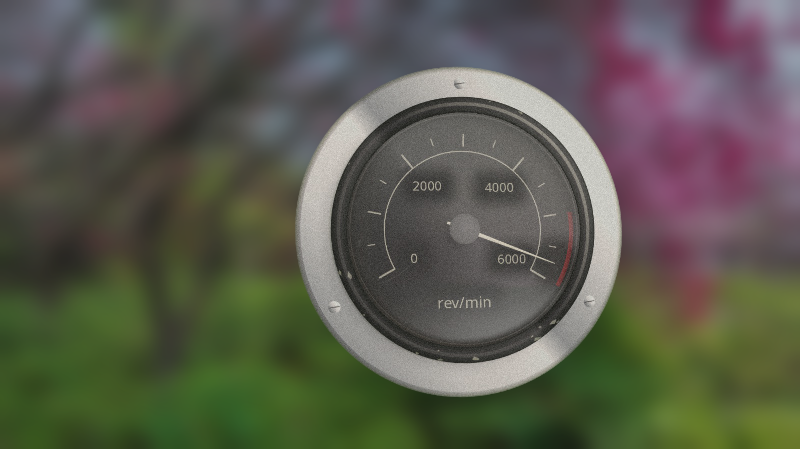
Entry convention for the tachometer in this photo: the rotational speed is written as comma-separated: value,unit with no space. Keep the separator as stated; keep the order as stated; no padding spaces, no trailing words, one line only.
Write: 5750,rpm
